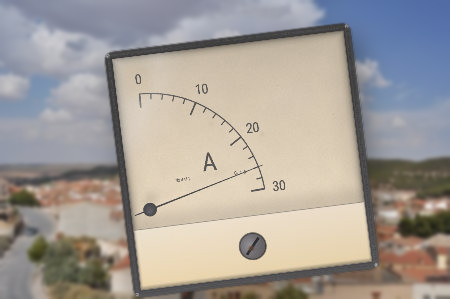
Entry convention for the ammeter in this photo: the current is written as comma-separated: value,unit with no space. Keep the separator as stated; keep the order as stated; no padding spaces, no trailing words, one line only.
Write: 26,A
